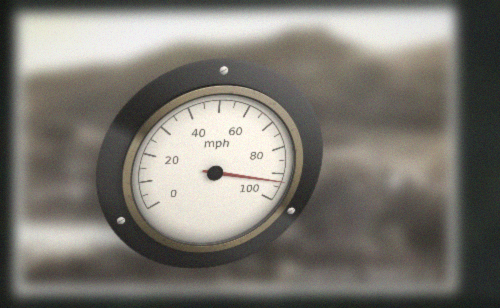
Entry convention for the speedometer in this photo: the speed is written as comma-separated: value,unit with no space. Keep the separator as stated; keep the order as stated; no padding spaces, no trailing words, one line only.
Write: 92.5,mph
